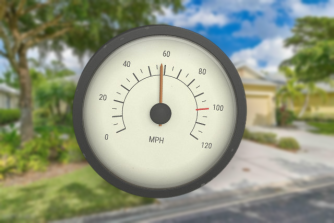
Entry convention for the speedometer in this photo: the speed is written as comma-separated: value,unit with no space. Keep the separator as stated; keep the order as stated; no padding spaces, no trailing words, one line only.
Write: 57.5,mph
